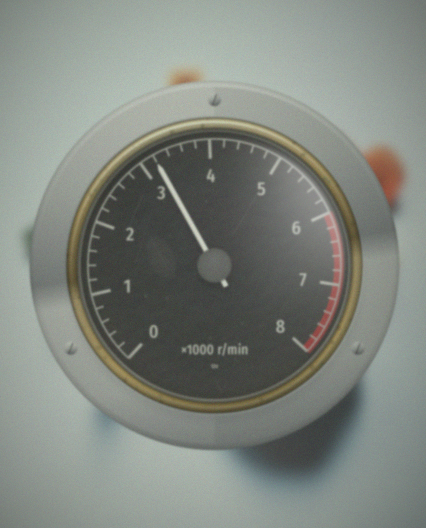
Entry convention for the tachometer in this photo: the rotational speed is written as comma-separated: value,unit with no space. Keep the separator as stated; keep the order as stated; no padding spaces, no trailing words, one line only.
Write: 3200,rpm
